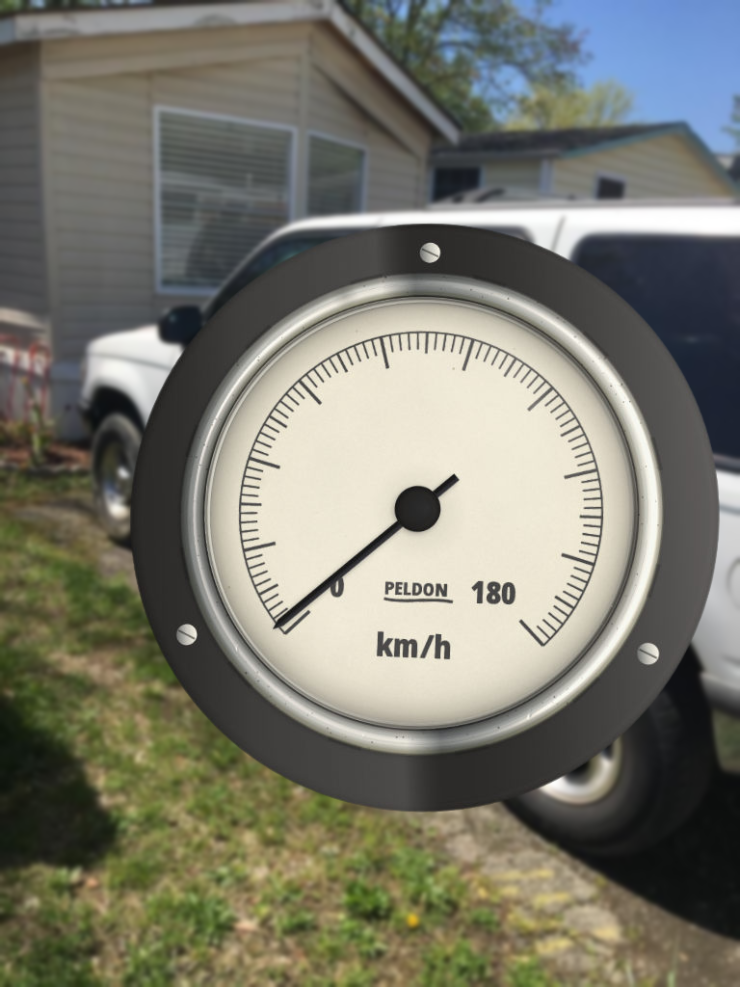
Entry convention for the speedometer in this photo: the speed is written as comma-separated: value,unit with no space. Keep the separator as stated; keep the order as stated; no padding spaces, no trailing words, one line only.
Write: 2,km/h
